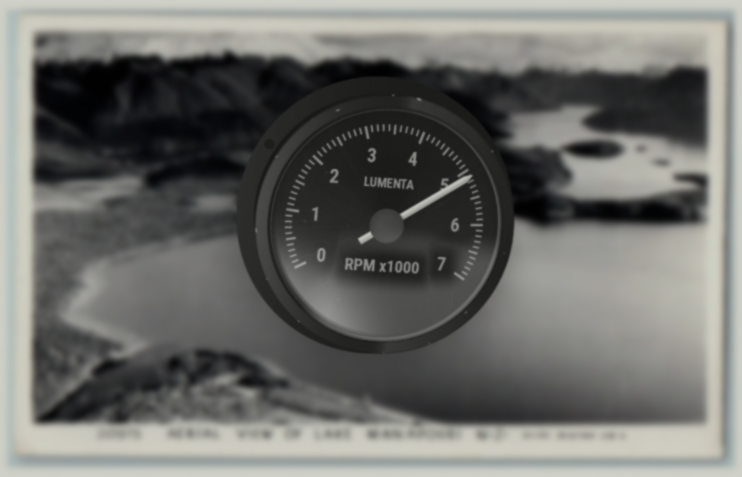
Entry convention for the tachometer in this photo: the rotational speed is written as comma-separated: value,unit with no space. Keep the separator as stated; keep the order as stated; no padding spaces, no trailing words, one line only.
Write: 5100,rpm
